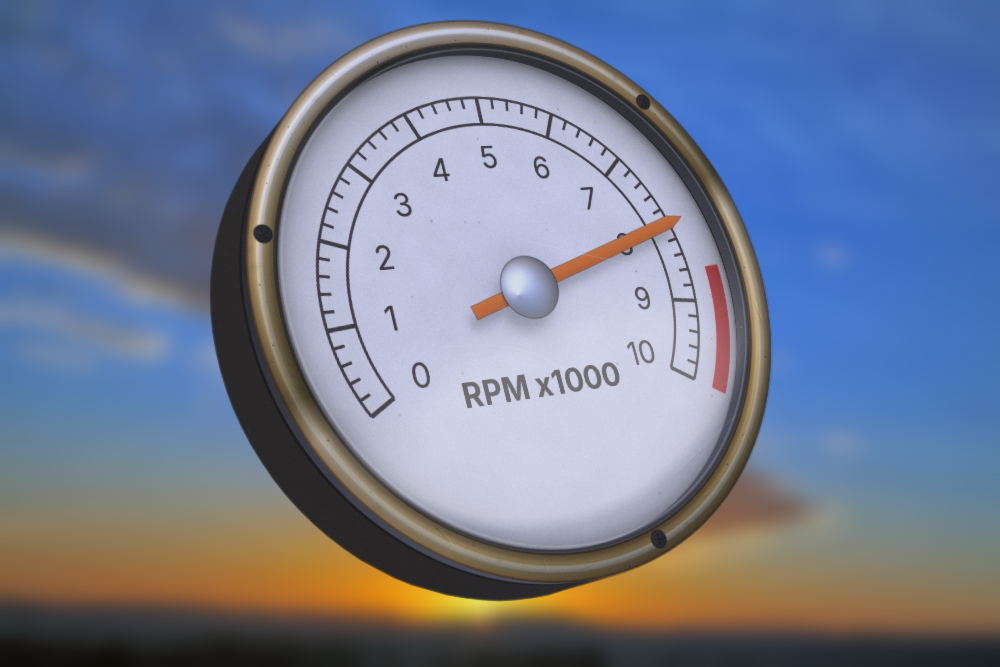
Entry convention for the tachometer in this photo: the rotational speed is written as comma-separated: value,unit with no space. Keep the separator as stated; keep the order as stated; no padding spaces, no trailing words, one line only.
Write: 8000,rpm
